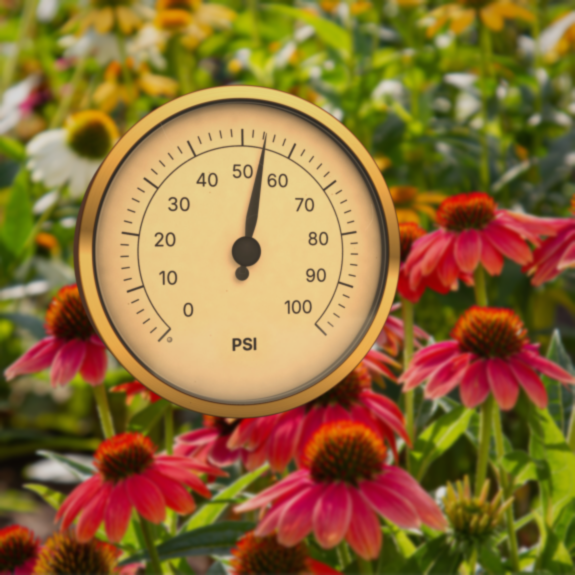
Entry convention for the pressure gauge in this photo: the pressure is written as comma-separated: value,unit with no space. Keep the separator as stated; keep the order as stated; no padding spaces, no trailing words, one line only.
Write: 54,psi
